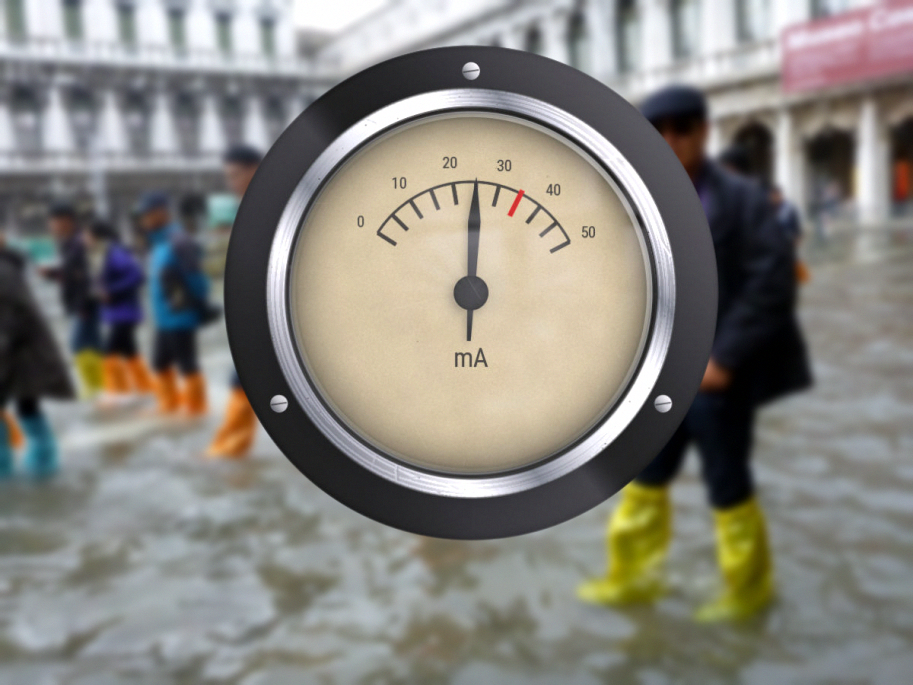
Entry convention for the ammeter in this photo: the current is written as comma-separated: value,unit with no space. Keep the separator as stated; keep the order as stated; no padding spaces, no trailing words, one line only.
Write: 25,mA
